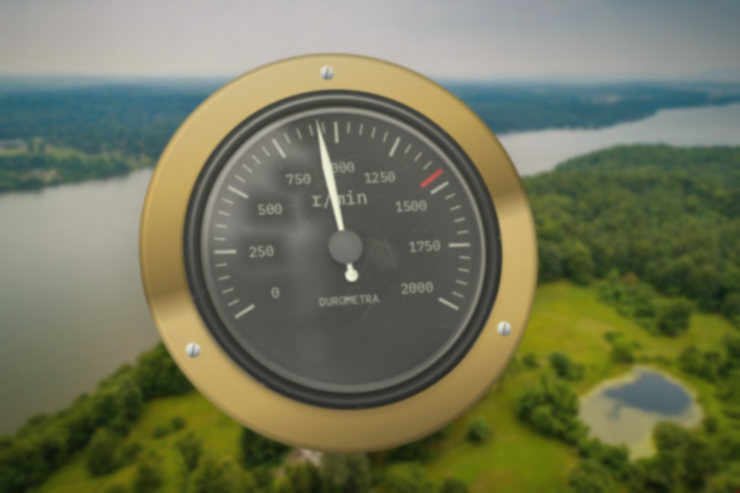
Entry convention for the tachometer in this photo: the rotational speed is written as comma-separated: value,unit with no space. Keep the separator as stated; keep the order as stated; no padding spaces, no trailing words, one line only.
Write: 925,rpm
